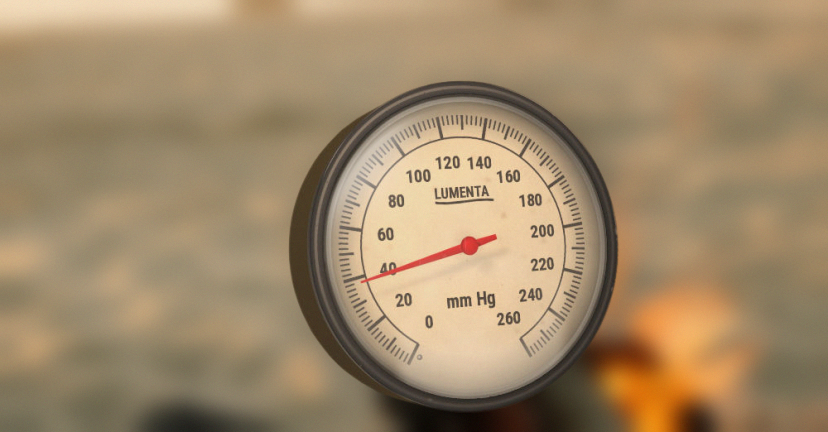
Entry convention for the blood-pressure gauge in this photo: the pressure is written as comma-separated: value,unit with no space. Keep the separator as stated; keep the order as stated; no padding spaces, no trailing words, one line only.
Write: 38,mmHg
